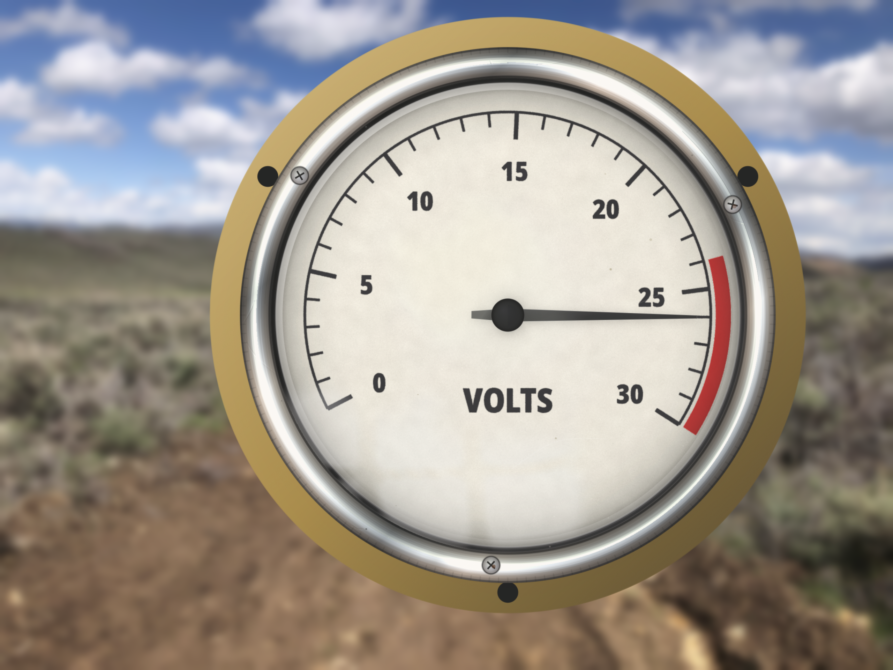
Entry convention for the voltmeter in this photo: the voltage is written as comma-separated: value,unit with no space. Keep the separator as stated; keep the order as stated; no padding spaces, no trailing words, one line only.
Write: 26,V
